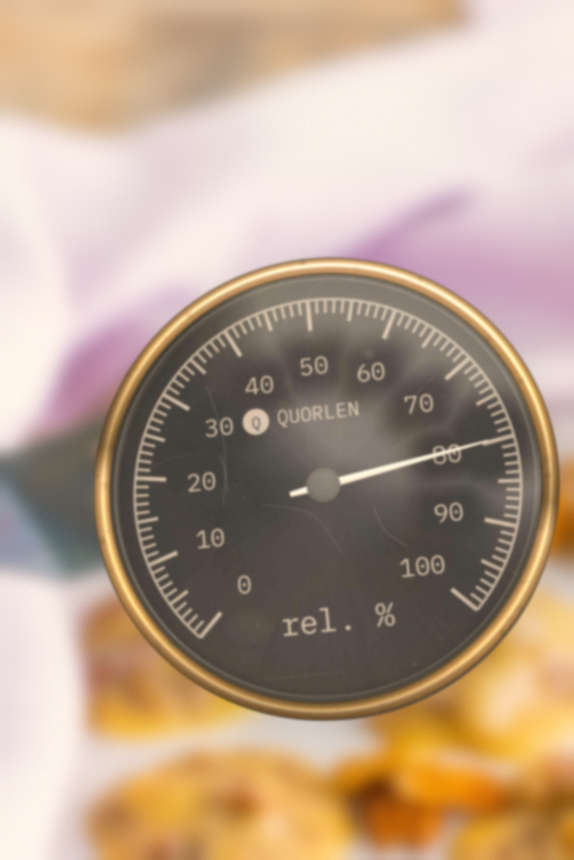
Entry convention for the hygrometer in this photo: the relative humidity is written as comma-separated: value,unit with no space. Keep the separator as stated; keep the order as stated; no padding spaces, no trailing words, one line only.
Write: 80,%
